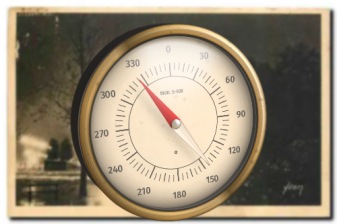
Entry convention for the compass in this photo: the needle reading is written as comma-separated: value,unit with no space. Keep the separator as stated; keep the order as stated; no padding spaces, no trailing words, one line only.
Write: 325,°
